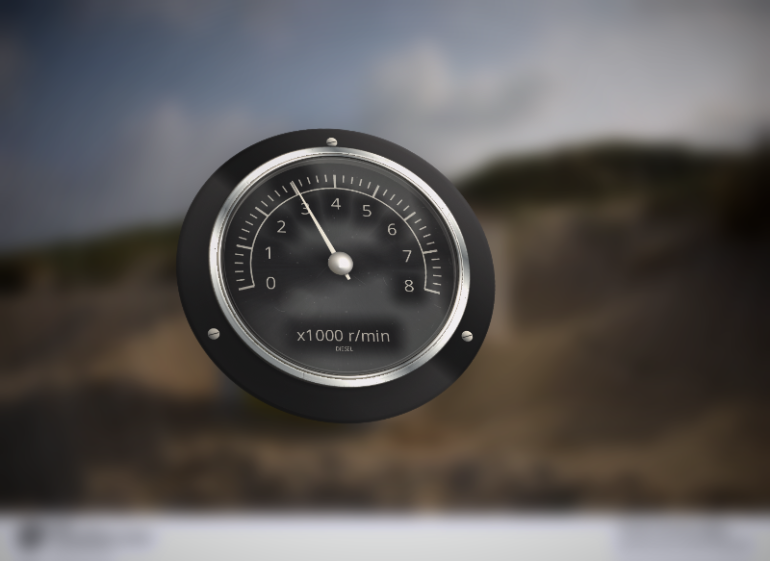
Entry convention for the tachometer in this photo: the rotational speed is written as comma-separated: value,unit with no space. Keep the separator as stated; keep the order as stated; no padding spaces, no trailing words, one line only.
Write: 3000,rpm
